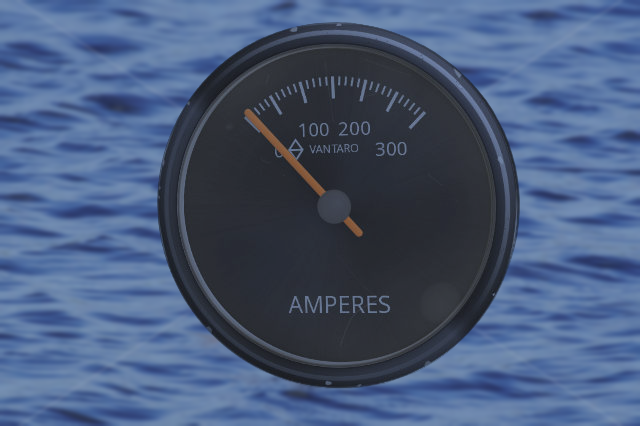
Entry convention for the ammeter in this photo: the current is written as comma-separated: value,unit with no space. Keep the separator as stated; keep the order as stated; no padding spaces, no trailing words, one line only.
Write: 10,A
